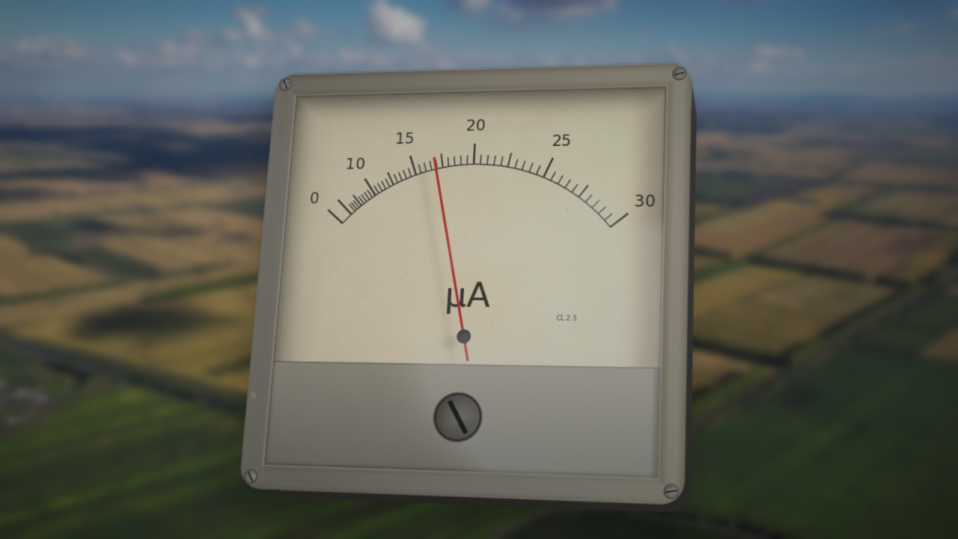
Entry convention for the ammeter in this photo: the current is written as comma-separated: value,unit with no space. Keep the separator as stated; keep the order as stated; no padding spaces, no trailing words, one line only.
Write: 17,µA
